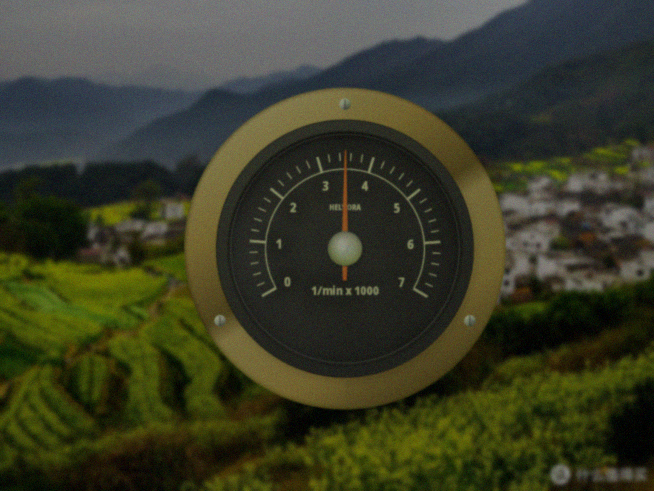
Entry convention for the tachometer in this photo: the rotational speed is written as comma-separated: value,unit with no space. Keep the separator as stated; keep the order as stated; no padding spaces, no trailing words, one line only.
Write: 3500,rpm
